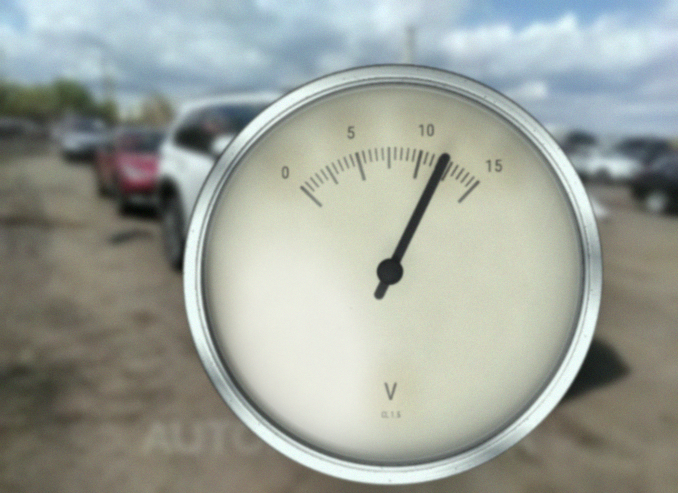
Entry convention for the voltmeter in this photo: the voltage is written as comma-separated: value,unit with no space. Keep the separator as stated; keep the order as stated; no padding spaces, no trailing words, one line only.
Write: 12,V
